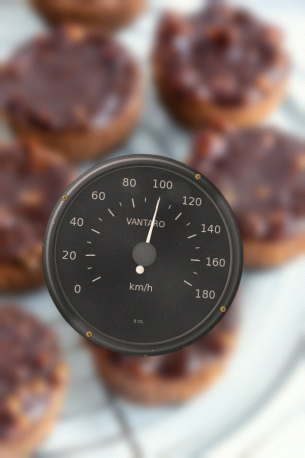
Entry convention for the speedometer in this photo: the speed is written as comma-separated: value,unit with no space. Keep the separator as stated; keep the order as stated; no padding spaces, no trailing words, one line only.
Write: 100,km/h
